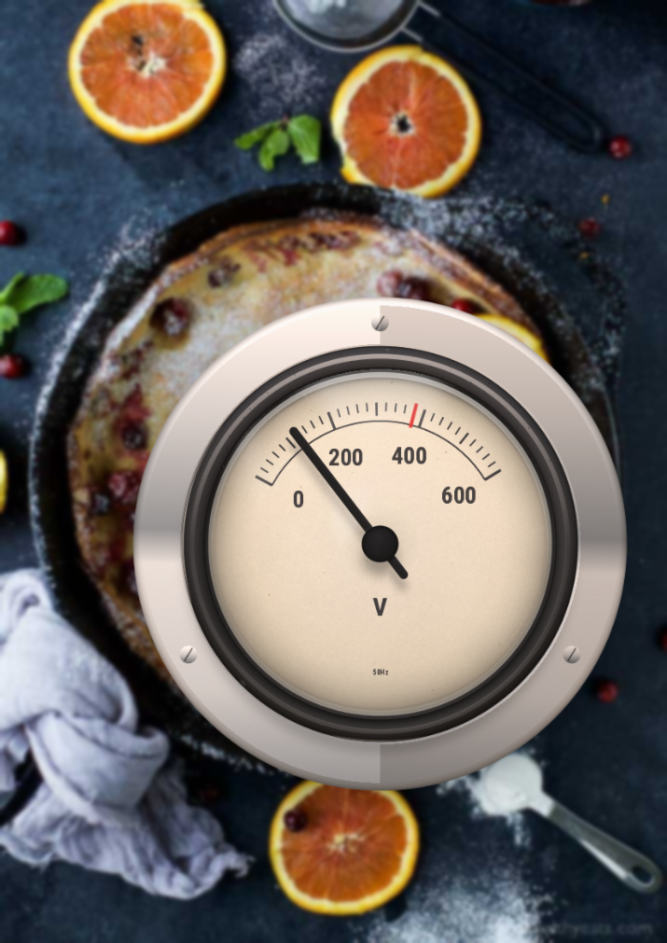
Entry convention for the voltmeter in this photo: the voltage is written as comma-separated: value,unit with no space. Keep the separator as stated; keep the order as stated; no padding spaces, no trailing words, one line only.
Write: 120,V
